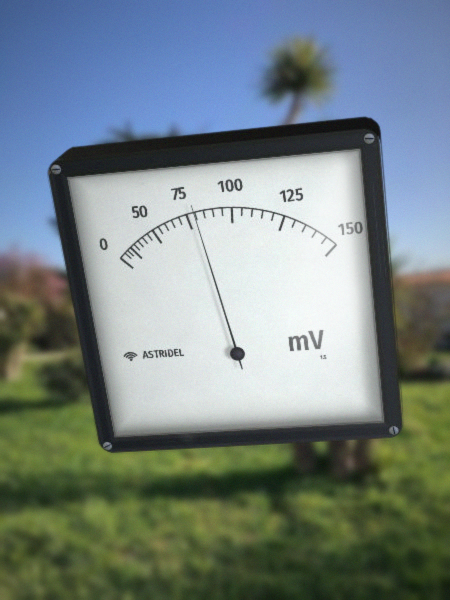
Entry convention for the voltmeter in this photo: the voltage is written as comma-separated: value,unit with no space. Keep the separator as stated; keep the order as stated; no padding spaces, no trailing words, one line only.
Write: 80,mV
